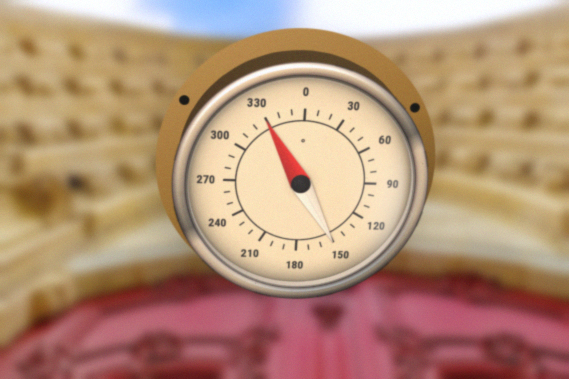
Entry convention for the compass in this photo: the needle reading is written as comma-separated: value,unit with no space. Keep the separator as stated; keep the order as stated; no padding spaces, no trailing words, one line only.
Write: 330,°
